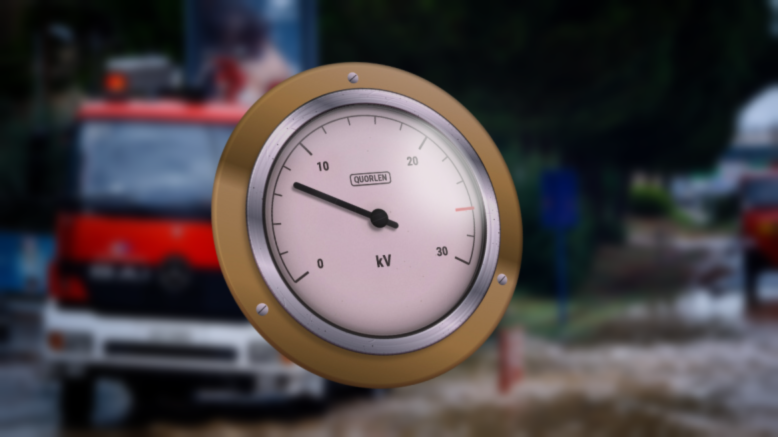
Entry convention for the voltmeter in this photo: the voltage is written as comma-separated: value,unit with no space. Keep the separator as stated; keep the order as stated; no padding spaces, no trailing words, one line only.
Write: 7,kV
